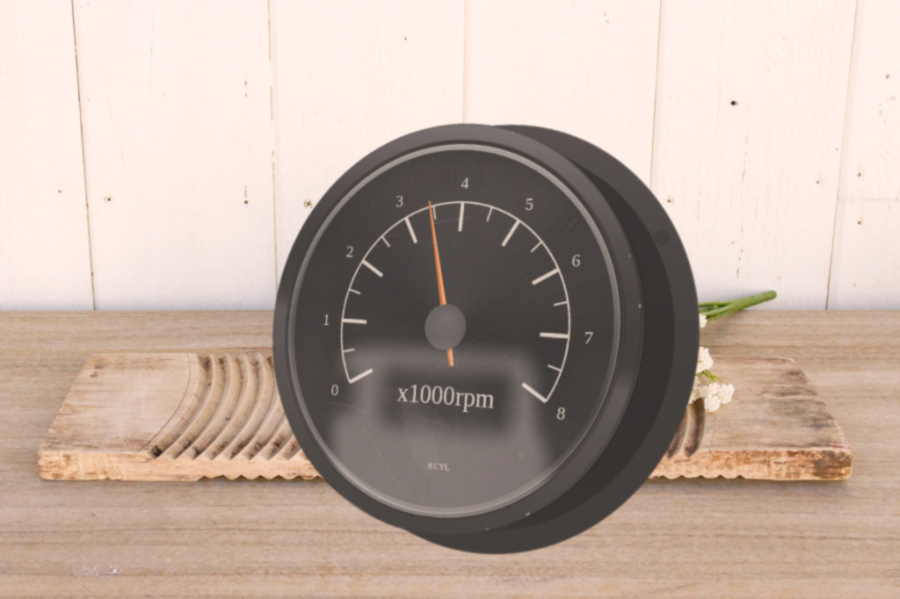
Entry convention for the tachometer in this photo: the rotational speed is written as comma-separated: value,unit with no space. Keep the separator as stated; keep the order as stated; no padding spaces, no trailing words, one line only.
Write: 3500,rpm
